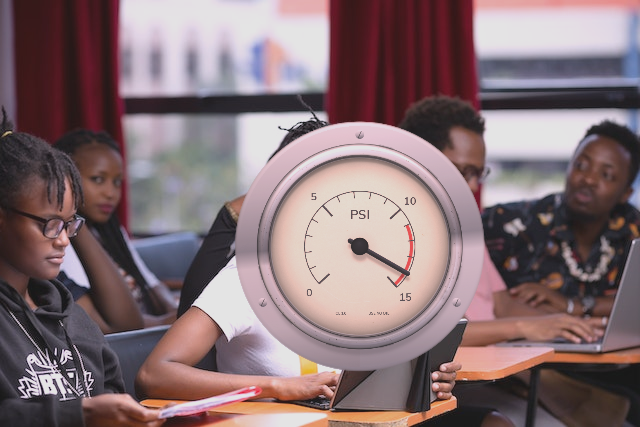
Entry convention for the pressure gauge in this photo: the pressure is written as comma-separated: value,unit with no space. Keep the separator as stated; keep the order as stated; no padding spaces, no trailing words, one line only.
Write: 14,psi
